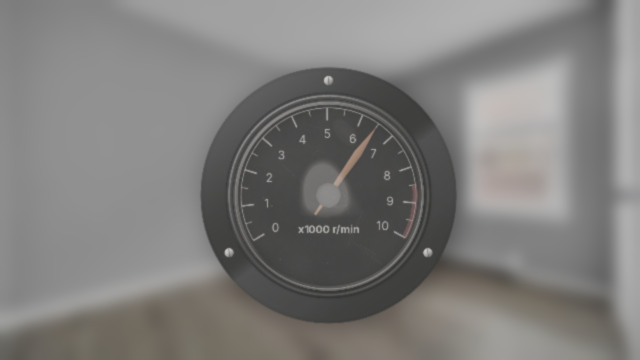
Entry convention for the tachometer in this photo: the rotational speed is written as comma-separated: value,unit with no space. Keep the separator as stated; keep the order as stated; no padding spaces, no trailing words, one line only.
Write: 6500,rpm
